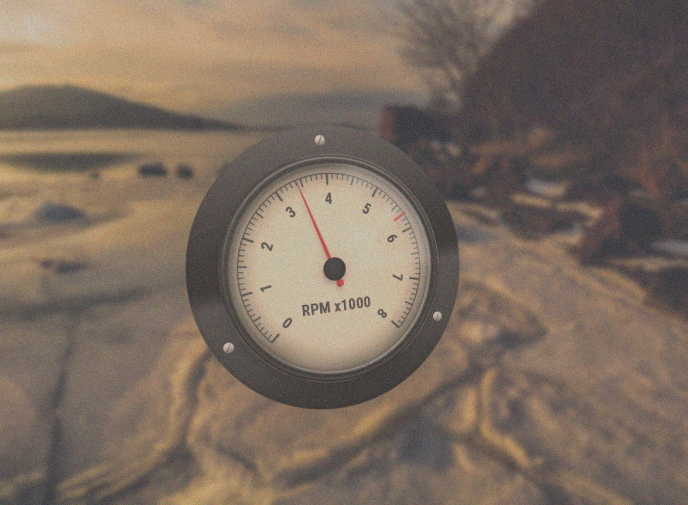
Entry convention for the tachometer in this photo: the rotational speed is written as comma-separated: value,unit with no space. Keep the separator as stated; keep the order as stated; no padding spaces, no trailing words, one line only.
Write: 3400,rpm
